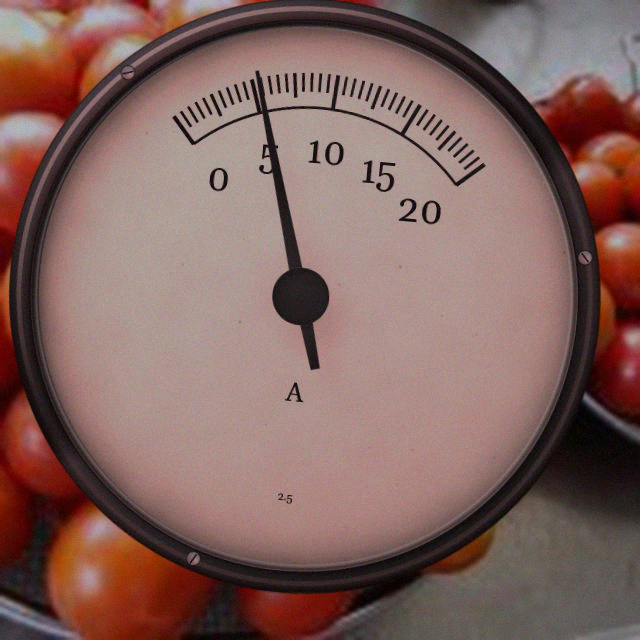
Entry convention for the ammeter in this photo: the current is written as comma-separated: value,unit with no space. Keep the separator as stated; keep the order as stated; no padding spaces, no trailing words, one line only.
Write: 5.5,A
